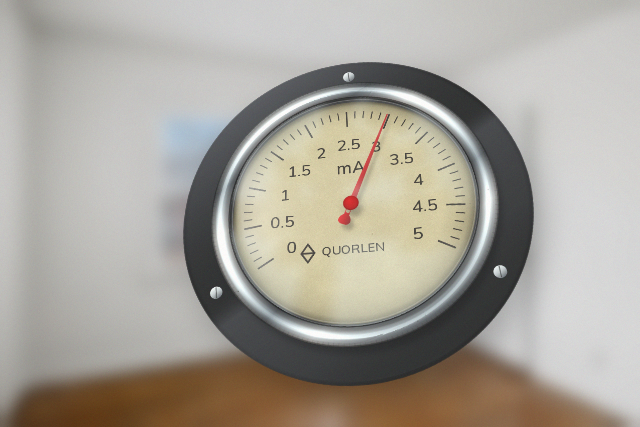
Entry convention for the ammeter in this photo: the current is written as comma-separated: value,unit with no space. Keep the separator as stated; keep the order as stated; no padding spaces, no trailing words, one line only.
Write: 3,mA
